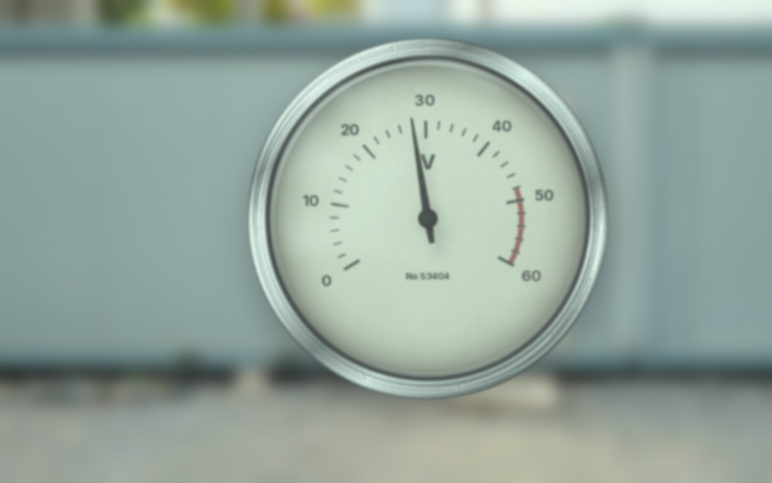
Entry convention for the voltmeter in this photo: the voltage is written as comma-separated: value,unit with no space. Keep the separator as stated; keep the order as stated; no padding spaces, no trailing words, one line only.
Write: 28,V
